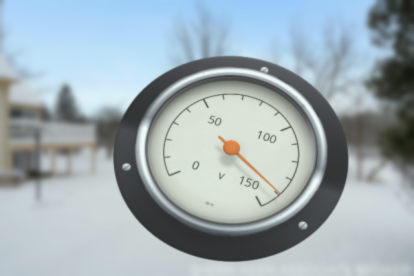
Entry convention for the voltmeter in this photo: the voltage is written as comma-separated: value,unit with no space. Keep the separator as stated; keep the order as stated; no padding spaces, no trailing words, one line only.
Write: 140,V
